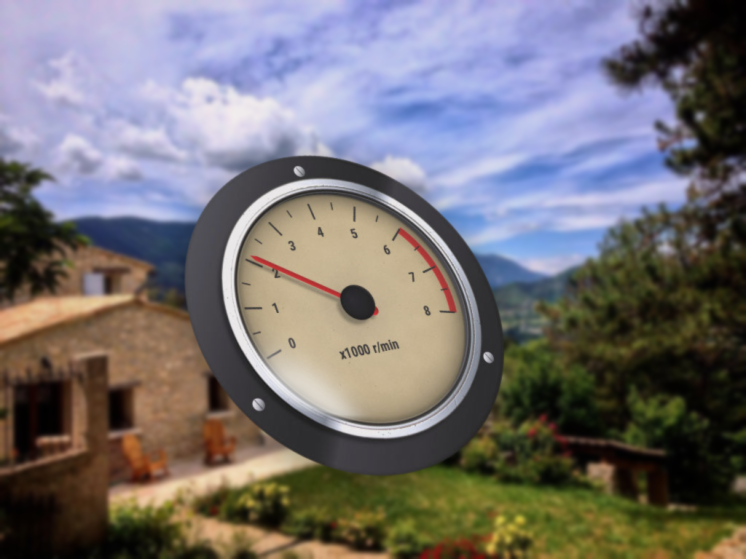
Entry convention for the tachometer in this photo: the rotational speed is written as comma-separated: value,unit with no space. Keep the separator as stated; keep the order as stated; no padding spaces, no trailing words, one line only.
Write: 2000,rpm
